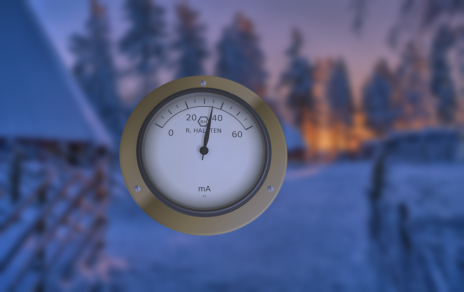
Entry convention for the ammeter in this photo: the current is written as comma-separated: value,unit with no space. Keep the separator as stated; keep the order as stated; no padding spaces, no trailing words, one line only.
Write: 35,mA
